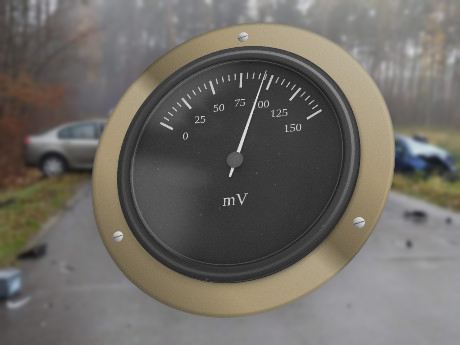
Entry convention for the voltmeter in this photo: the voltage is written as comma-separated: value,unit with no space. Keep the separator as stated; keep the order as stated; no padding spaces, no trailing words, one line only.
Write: 95,mV
